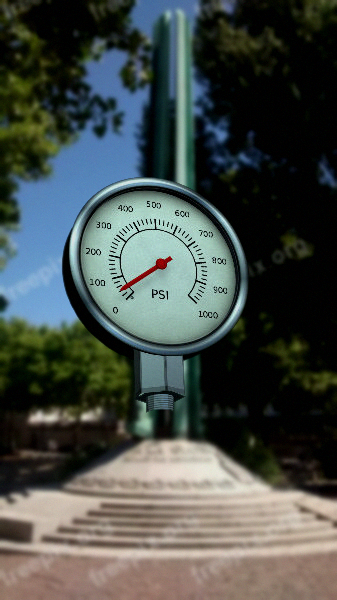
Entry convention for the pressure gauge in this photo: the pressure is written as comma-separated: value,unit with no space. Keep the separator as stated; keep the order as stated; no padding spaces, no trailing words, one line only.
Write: 40,psi
